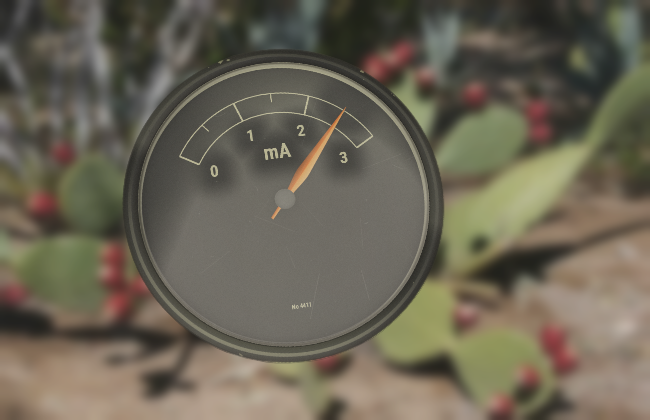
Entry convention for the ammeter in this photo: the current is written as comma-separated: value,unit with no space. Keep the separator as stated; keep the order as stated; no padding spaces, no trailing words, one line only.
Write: 2.5,mA
